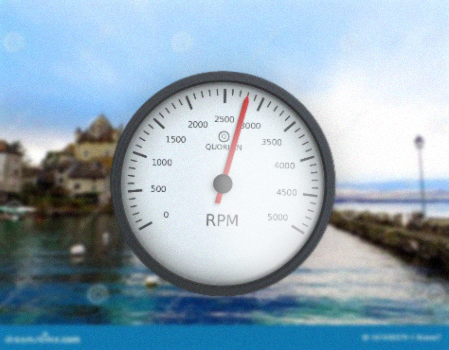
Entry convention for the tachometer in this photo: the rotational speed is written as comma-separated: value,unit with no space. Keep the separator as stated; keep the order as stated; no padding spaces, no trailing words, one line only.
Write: 2800,rpm
